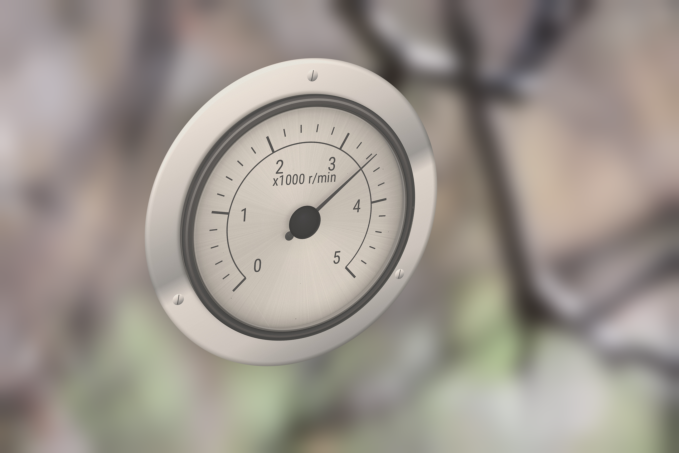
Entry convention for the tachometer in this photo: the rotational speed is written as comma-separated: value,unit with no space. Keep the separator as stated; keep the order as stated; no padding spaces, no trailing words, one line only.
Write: 3400,rpm
